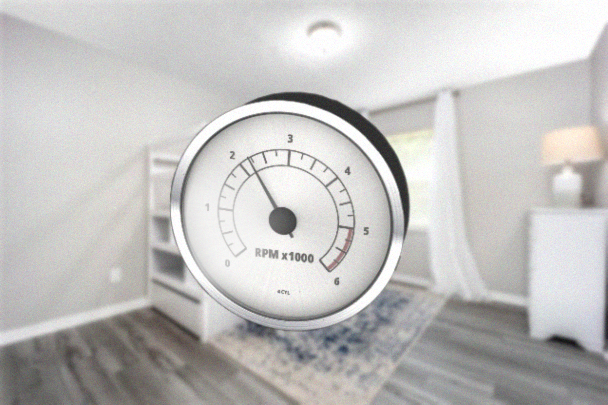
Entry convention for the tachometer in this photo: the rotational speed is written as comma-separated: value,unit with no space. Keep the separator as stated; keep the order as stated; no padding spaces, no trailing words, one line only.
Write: 2250,rpm
